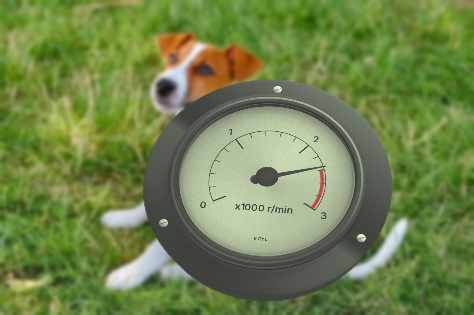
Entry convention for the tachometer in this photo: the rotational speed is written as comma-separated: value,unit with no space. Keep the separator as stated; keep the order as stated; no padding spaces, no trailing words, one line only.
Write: 2400,rpm
